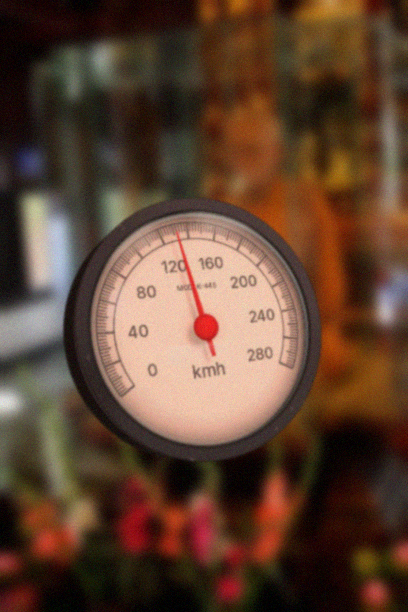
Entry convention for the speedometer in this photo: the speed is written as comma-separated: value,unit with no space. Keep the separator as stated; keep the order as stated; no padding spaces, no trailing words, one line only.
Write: 130,km/h
